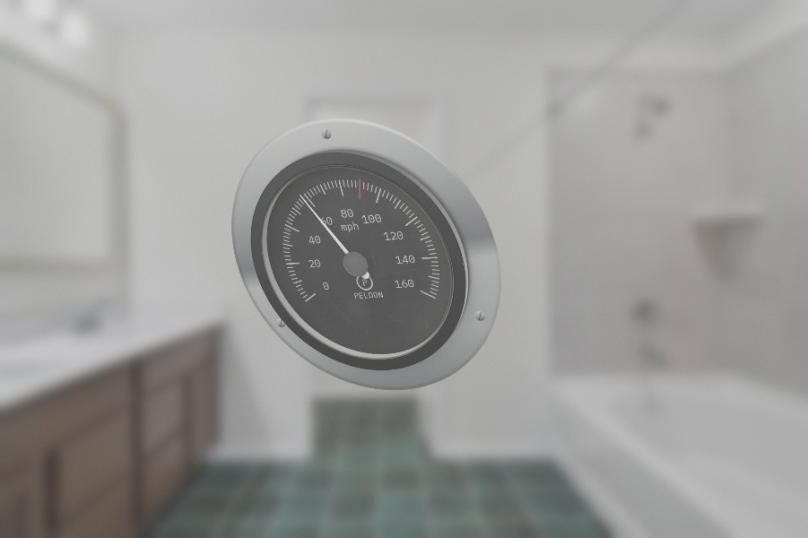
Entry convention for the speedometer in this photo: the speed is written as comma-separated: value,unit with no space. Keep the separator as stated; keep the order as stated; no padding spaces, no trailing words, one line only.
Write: 60,mph
